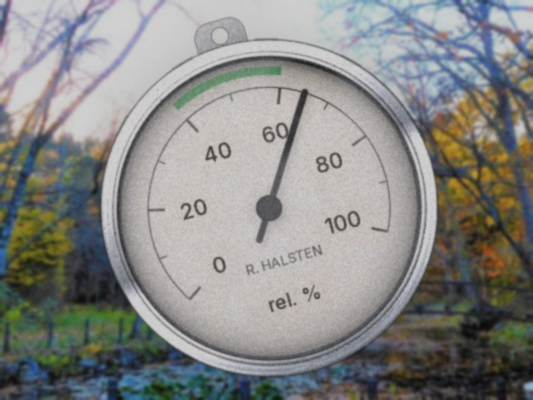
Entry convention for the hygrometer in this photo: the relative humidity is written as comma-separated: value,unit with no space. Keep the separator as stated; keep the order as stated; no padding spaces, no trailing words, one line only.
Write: 65,%
